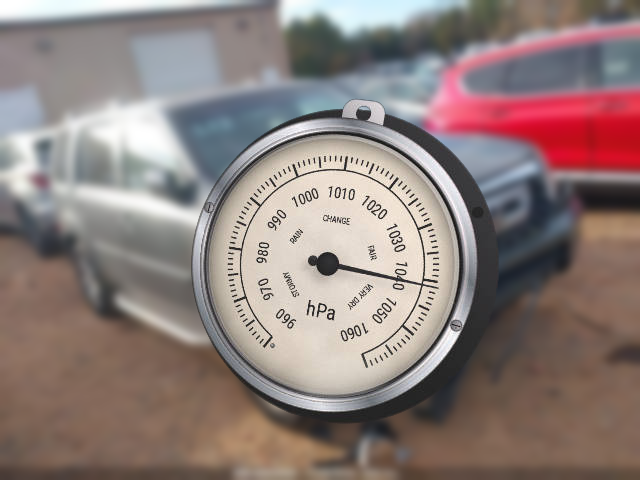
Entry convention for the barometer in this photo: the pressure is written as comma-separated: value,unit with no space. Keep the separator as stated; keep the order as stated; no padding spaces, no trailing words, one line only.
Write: 1041,hPa
